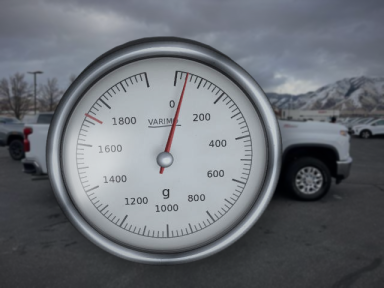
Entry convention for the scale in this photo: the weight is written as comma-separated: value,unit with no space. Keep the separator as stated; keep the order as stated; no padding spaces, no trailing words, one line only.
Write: 40,g
